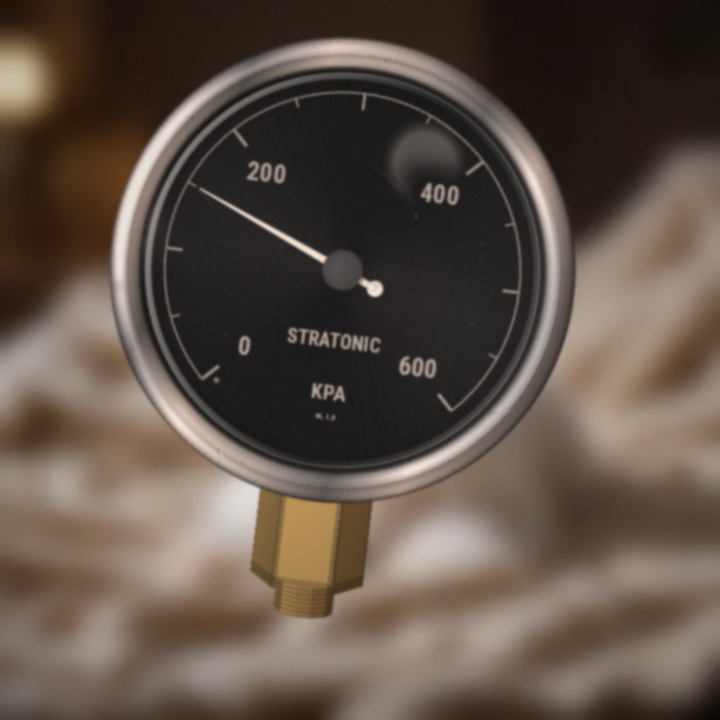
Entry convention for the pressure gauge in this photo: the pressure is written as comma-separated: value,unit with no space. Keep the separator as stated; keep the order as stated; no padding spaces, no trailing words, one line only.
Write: 150,kPa
